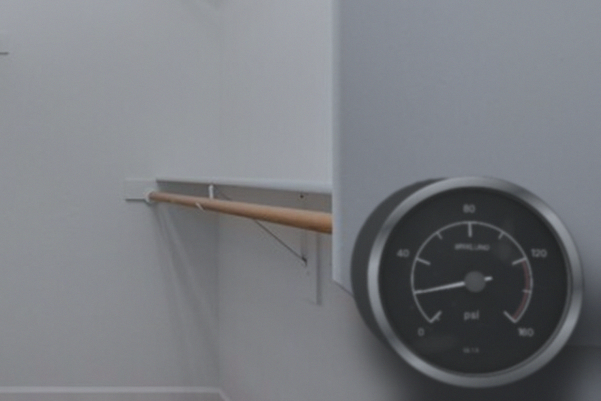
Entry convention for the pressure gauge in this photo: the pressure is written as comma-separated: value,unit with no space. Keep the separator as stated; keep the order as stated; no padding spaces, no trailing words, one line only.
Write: 20,psi
